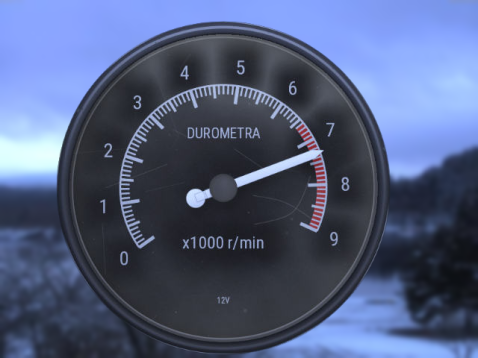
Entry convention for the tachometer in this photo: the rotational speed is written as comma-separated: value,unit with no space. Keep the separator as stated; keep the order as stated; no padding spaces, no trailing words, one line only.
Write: 7300,rpm
